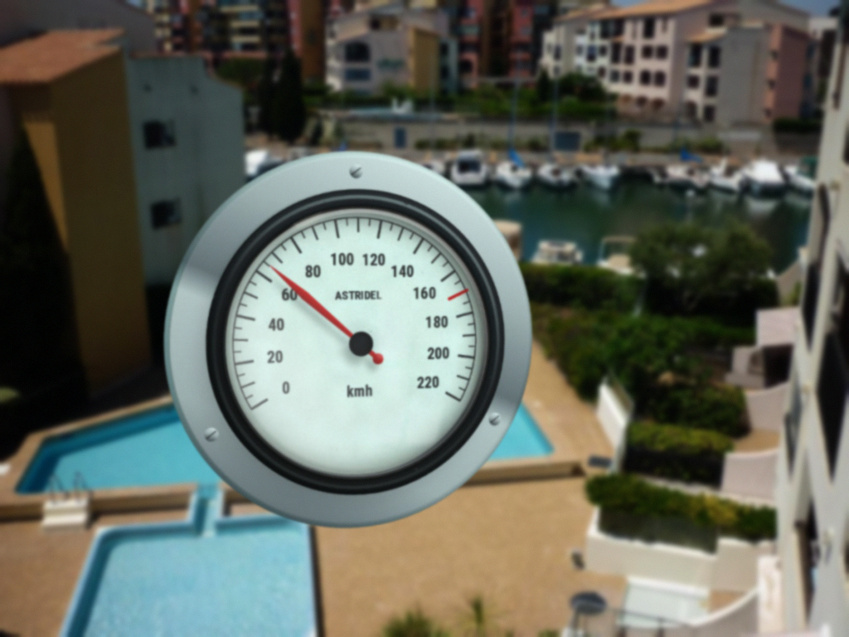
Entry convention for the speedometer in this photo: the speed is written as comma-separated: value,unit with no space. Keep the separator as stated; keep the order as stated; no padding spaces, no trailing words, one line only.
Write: 65,km/h
